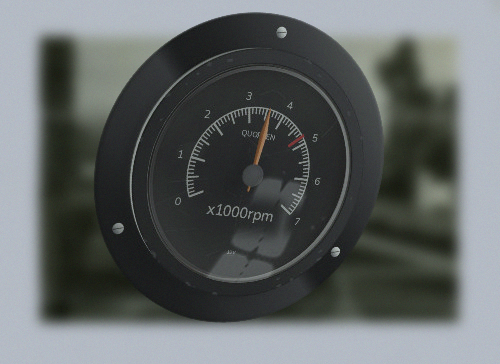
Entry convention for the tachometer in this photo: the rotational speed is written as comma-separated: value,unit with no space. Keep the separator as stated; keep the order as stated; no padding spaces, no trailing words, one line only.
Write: 3500,rpm
